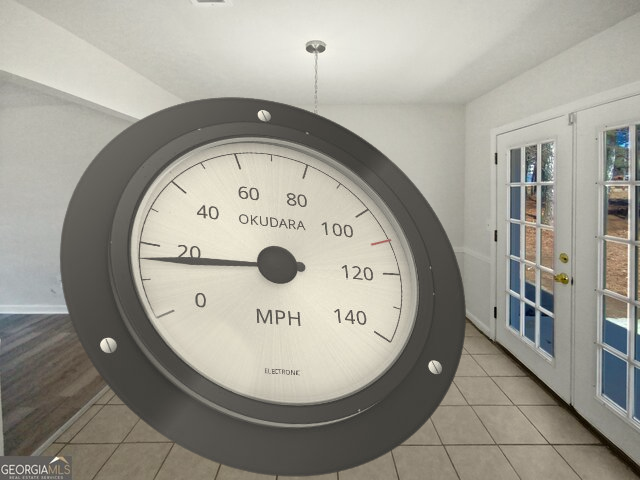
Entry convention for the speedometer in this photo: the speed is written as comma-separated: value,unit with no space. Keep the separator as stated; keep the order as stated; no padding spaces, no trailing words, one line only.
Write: 15,mph
